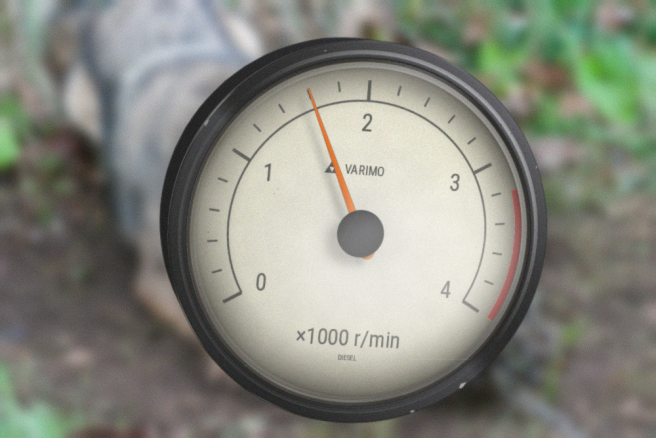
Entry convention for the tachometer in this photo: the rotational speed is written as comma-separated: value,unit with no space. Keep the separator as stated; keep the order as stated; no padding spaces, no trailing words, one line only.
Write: 1600,rpm
